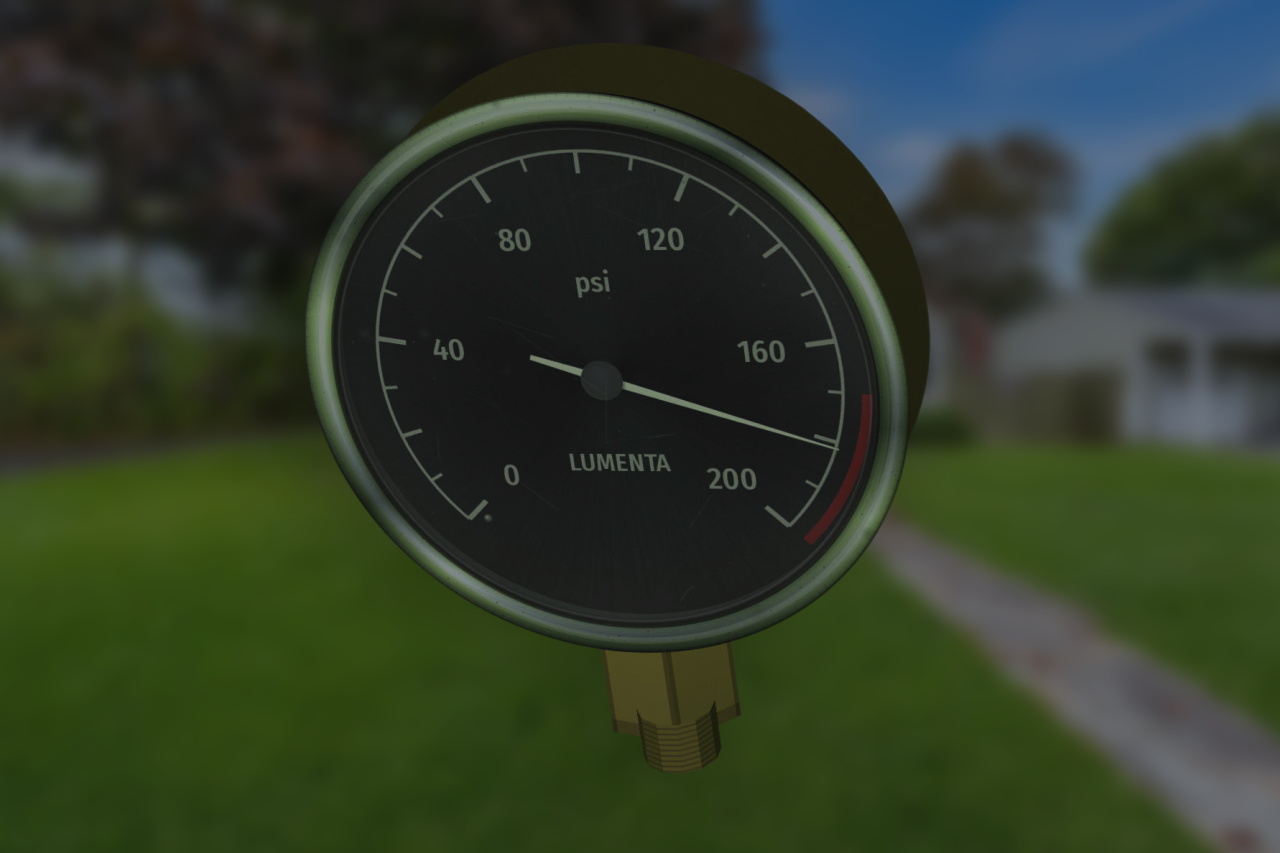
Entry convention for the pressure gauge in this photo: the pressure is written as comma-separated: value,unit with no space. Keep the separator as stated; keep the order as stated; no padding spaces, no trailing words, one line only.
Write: 180,psi
